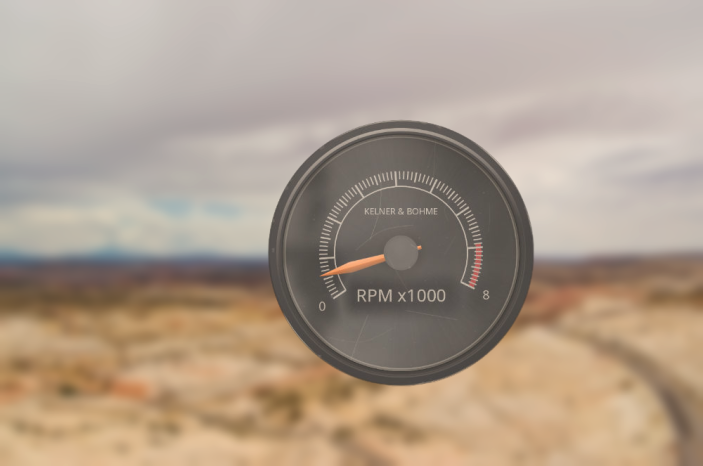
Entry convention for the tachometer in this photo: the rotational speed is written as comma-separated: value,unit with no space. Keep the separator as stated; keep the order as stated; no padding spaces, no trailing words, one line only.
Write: 600,rpm
